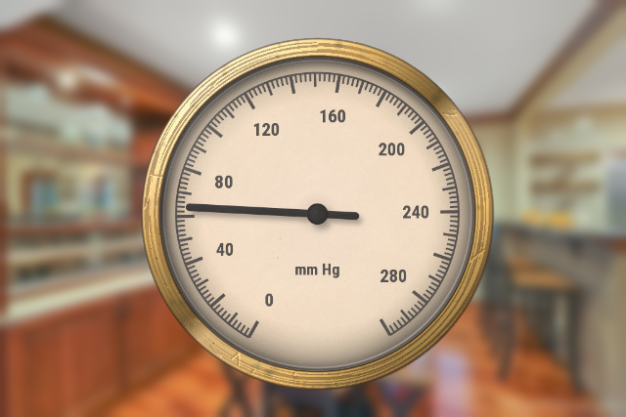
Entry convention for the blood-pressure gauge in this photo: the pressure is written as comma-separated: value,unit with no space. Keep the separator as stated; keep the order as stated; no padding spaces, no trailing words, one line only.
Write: 64,mmHg
